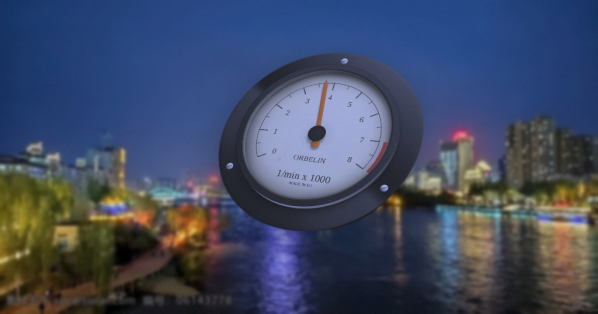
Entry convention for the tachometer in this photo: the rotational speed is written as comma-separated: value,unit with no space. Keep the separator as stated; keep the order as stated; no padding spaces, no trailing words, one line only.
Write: 3750,rpm
